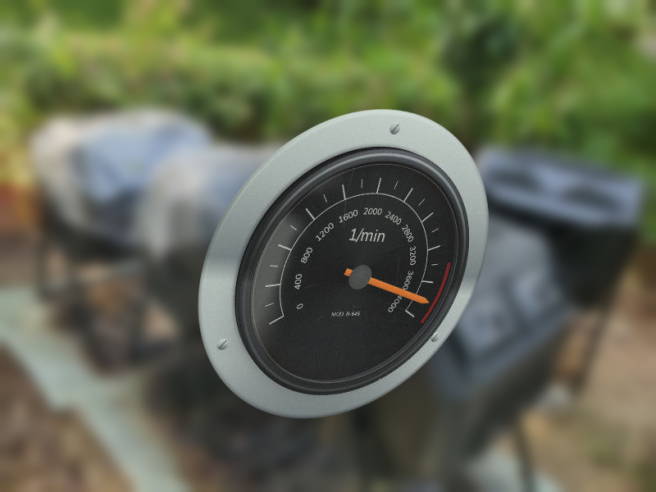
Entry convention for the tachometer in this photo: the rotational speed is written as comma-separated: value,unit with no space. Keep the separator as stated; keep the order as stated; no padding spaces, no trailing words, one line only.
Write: 3800,rpm
